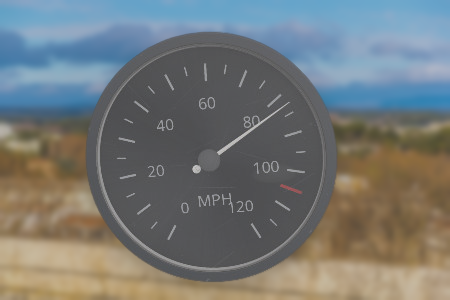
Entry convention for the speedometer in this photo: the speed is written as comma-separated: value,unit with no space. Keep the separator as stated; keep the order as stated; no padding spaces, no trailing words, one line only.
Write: 82.5,mph
